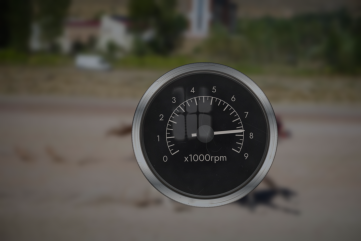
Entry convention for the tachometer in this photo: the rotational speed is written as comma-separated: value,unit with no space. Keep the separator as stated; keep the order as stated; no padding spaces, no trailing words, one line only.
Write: 7750,rpm
